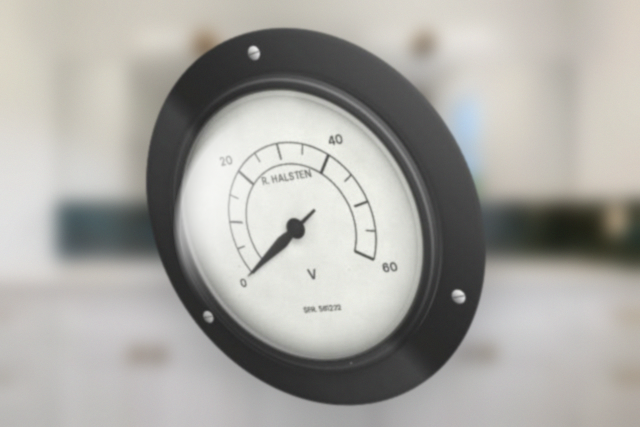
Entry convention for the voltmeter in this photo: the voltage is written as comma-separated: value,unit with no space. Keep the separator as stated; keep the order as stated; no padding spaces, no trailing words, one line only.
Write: 0,V
